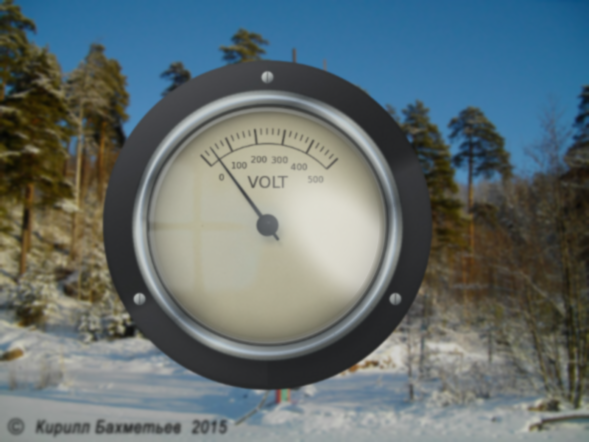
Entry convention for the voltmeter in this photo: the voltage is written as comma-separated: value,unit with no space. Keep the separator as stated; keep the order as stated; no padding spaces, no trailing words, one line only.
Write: 40,V
